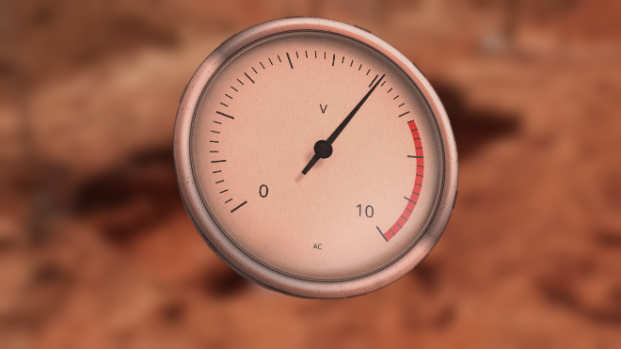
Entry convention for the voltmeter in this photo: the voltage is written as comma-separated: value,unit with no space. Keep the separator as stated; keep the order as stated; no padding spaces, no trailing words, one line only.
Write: 6.1,V
